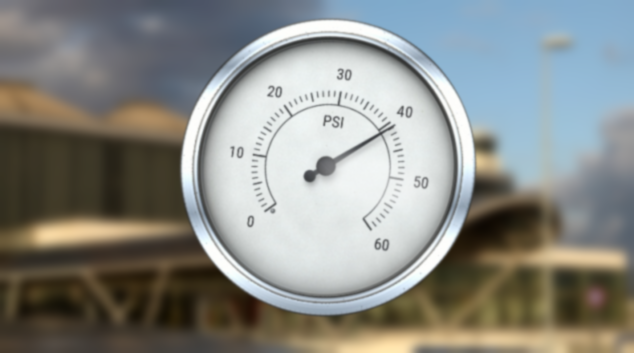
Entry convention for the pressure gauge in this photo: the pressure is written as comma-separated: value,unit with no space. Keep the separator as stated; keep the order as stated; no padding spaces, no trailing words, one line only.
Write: 41,psi
